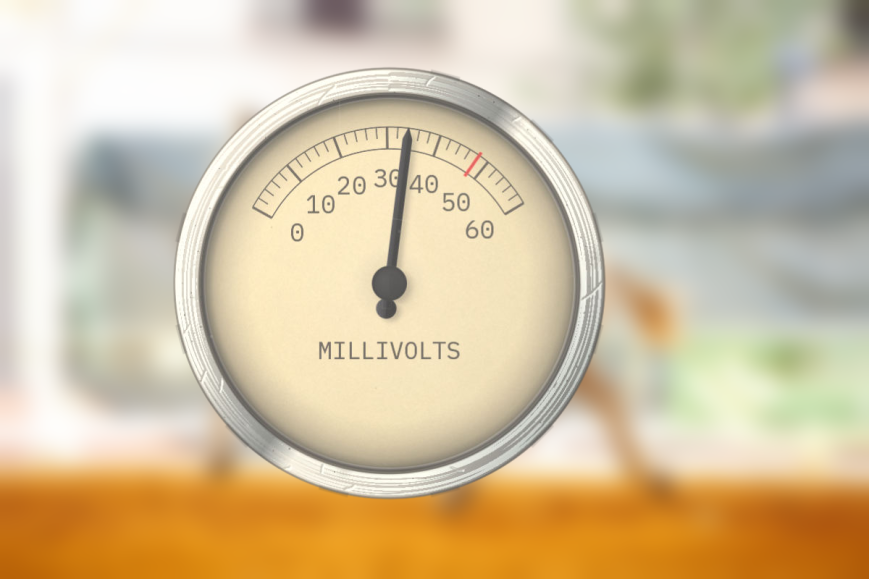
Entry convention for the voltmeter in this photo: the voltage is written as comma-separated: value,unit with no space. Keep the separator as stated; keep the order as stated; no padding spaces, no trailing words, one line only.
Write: 34,mV
